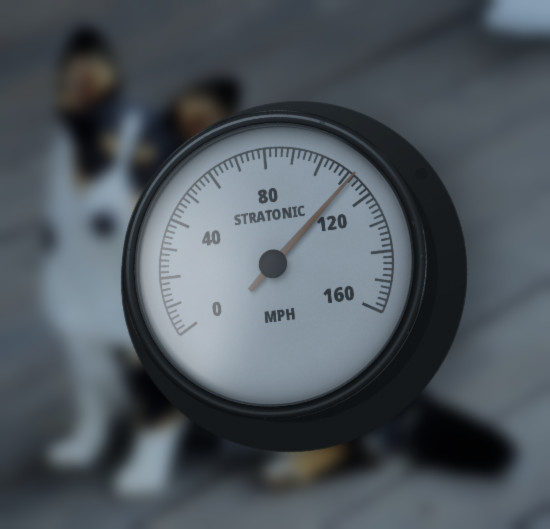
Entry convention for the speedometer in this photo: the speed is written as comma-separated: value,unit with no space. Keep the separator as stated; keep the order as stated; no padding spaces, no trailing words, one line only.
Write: 112,mph
